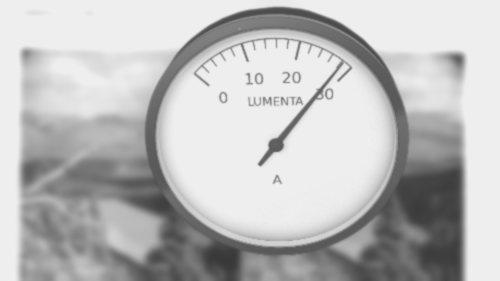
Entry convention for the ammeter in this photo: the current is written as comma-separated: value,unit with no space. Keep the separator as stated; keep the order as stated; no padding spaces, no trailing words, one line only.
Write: 28,A
